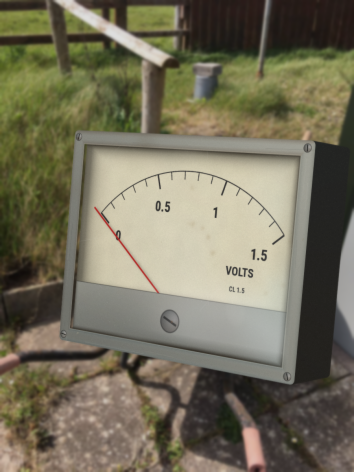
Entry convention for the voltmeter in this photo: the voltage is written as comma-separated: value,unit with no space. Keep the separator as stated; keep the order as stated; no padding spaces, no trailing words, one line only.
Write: 0,V
